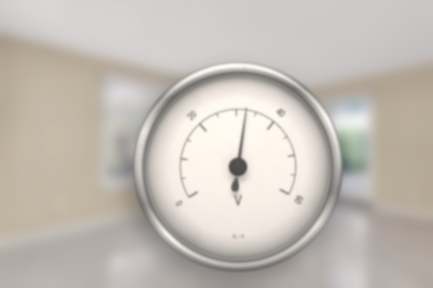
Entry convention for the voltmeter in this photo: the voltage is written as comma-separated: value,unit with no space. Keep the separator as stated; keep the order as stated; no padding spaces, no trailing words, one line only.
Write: 32.5,V
